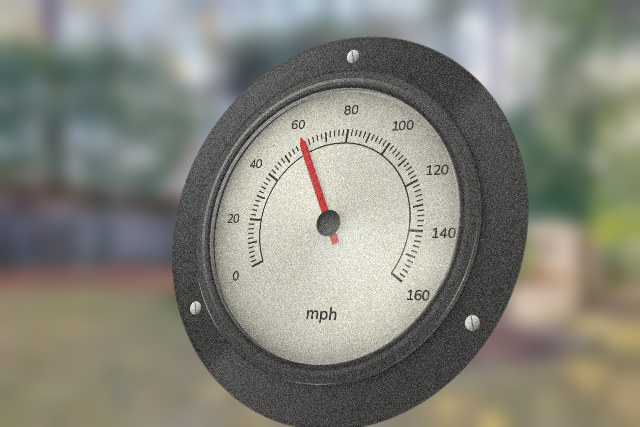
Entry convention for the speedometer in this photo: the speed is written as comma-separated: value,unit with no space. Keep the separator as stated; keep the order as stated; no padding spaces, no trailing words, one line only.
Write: 60,mph
